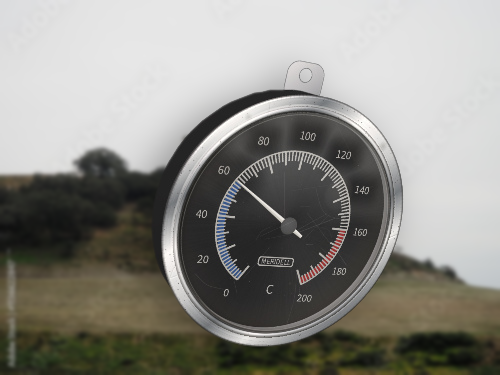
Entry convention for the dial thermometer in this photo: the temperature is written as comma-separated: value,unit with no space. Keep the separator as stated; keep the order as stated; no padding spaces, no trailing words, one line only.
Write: 60,°C
